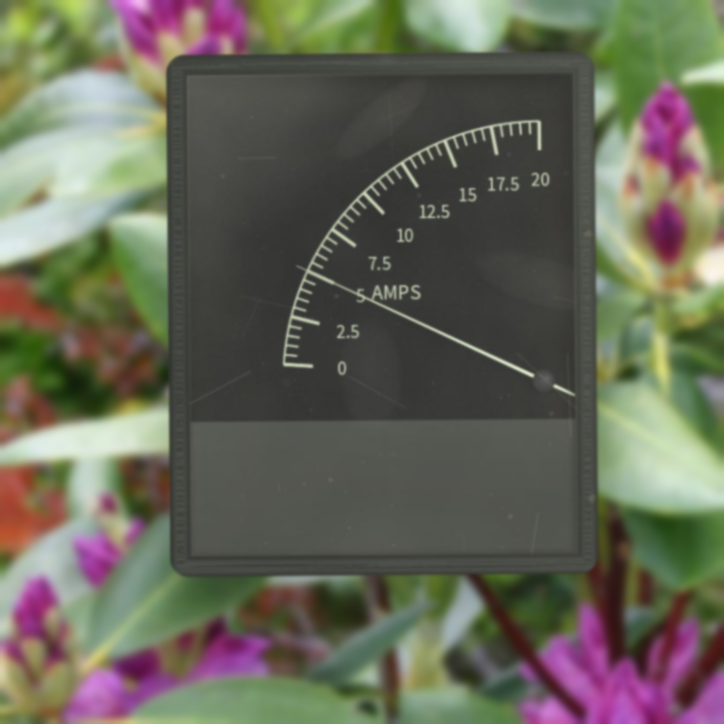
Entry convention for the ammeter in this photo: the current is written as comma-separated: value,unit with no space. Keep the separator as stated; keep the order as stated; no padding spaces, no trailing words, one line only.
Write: 5,A
